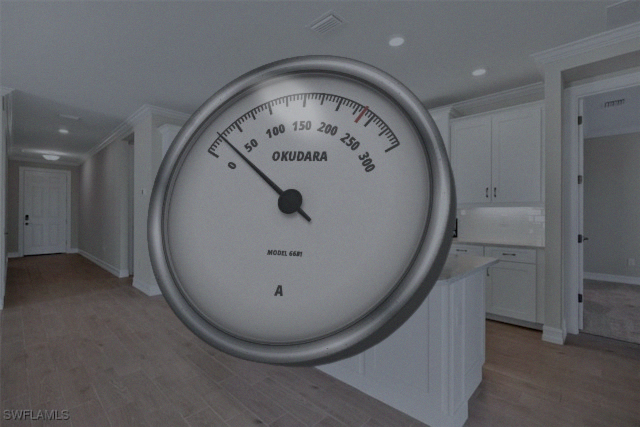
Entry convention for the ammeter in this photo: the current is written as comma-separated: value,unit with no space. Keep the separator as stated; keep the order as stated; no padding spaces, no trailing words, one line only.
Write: 25,A
